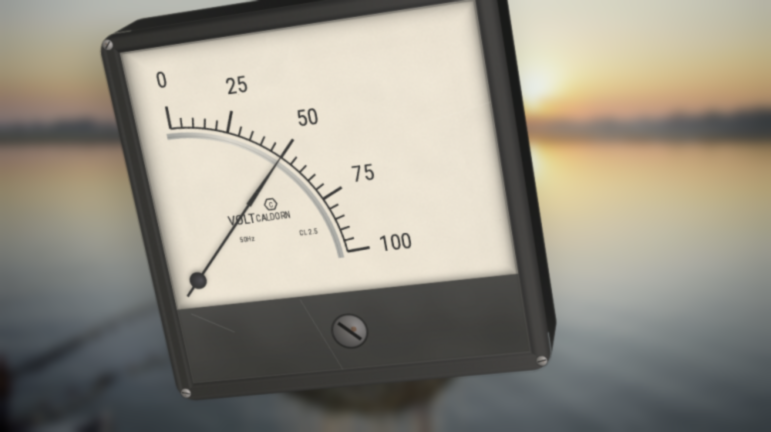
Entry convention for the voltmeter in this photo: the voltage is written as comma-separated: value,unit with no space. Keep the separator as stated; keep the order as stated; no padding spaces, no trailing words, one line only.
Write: 50,V
